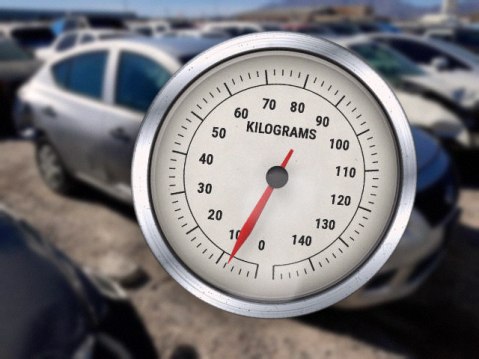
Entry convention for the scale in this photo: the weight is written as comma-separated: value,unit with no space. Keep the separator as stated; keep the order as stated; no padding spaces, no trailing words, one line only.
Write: 8,kg
